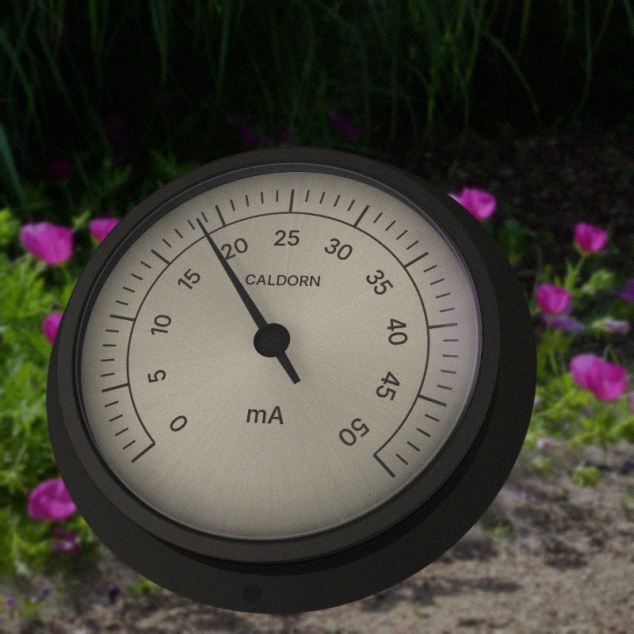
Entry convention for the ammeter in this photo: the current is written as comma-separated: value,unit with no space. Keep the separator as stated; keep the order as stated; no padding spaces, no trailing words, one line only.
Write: 18.5,mA
